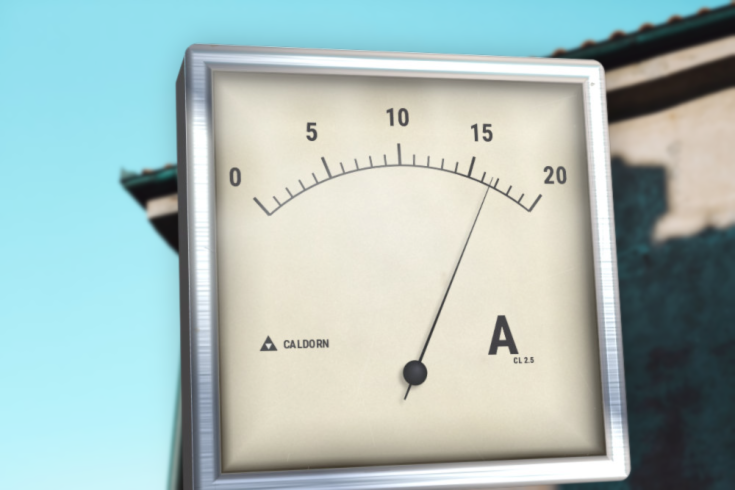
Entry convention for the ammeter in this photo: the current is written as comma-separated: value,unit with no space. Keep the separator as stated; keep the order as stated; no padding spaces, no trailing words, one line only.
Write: 16.5,A
